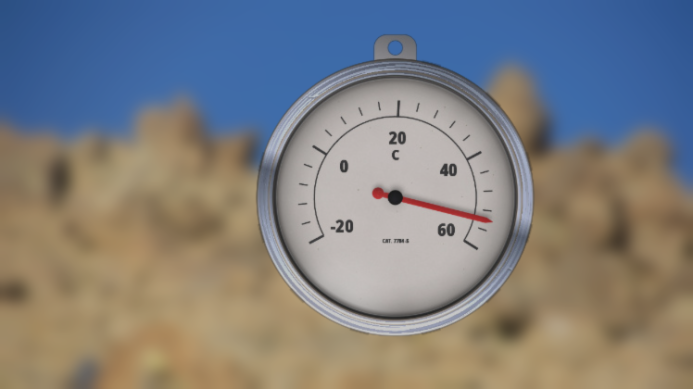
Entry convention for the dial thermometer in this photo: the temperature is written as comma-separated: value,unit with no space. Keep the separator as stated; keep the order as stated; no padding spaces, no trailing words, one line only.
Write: 54,°C
